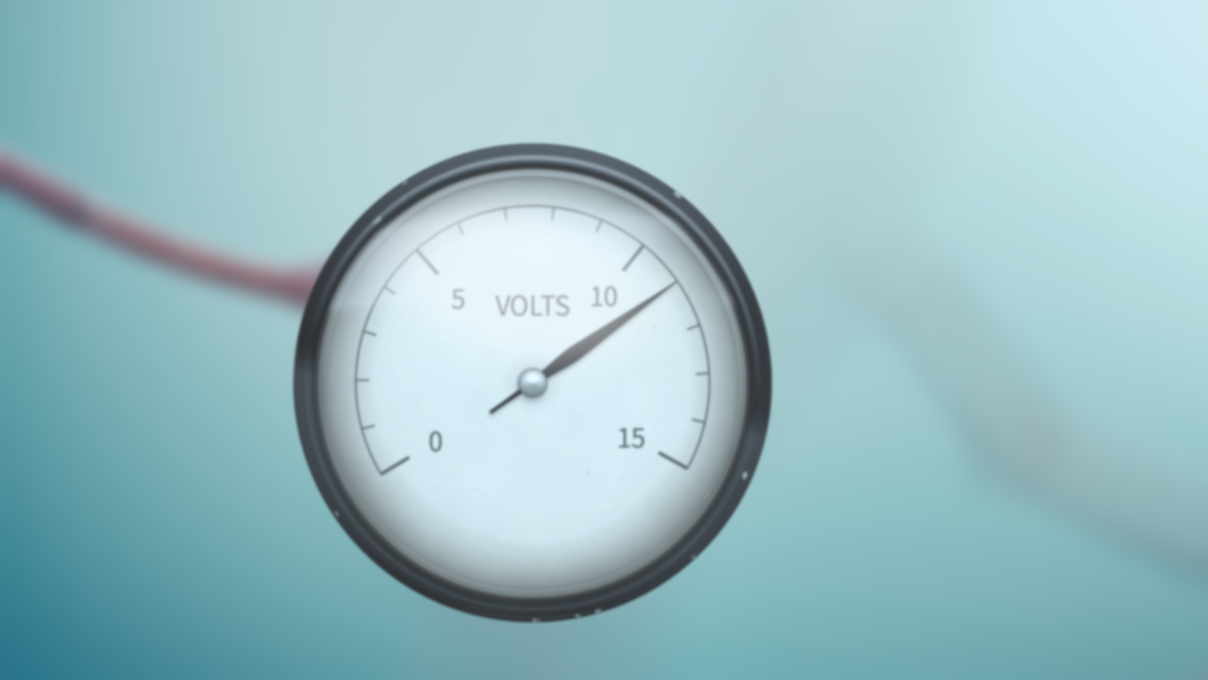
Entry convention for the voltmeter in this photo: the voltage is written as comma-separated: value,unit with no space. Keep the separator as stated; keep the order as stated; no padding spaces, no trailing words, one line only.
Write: 11,V
